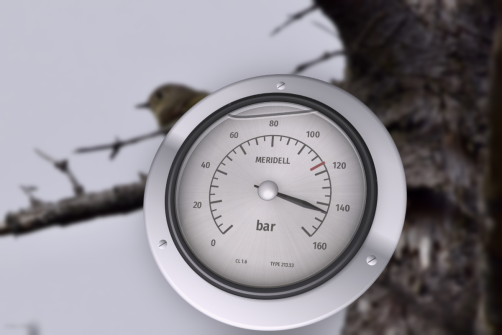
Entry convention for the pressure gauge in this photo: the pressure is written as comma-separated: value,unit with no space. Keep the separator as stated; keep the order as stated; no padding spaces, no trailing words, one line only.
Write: 145,bar
